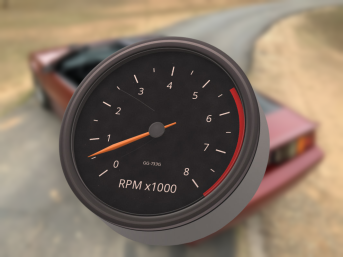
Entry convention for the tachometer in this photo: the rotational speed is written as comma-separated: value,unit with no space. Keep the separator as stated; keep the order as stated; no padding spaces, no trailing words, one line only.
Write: 500,rpm
